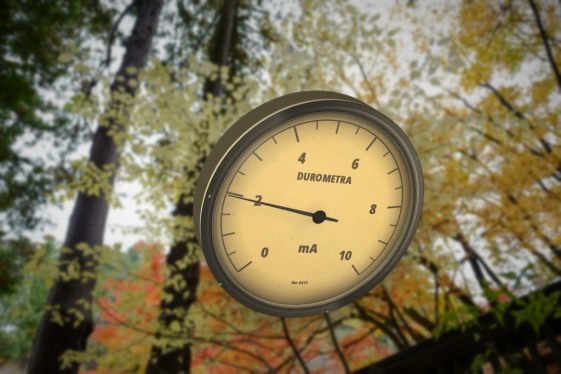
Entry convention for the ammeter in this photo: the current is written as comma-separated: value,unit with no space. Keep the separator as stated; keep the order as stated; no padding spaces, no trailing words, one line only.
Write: 2,mA
